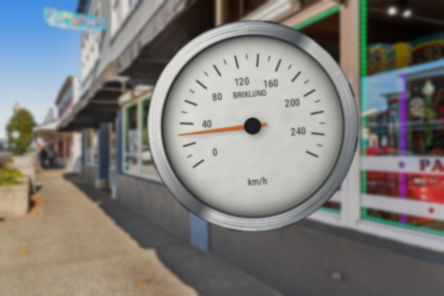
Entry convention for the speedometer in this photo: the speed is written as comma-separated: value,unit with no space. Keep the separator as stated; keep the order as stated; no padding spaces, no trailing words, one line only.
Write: 30,km/h
